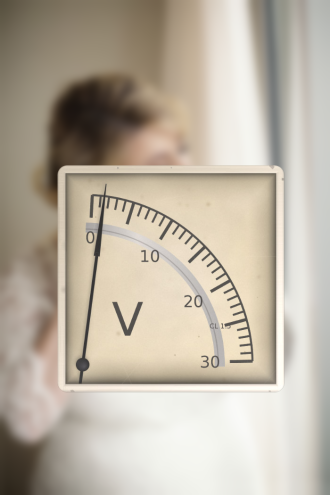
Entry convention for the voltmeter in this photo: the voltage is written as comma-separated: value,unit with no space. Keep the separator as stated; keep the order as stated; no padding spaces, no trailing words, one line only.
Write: 1.5,V
